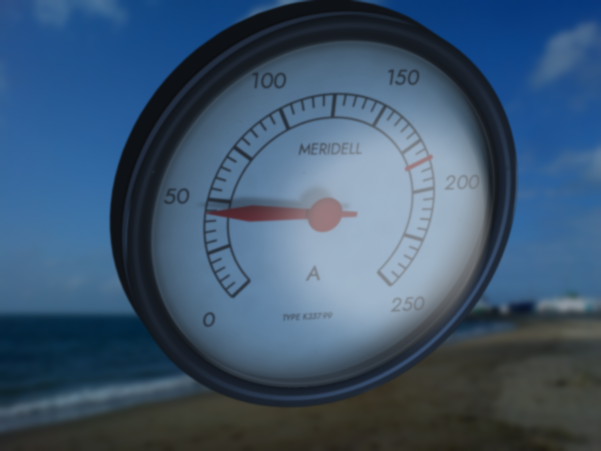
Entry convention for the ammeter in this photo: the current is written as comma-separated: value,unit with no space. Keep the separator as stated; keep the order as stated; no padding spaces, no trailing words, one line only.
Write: 45,A
